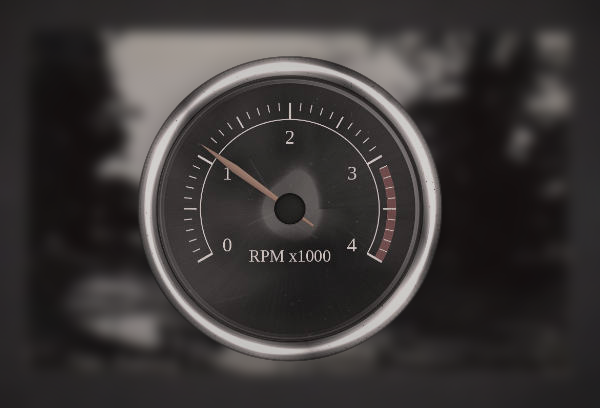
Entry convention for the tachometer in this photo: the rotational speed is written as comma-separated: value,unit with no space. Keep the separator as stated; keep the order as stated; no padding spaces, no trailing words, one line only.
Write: 1100,rpm
